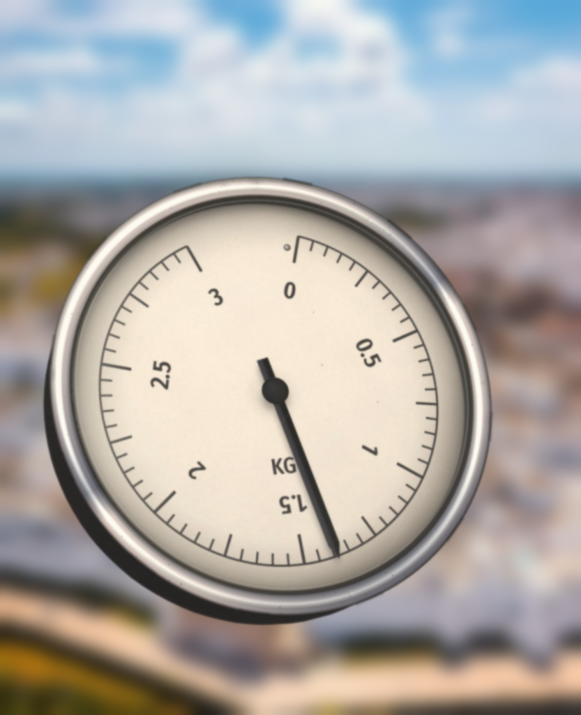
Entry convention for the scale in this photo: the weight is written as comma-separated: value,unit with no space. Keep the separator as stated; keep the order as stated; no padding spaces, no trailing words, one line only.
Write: 1.4,kg
